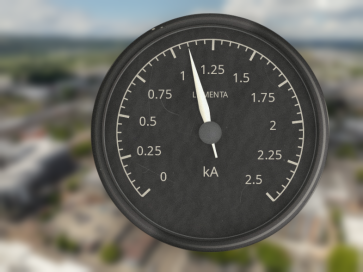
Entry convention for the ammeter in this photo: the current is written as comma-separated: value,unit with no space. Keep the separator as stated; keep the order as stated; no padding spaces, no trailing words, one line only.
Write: 1.1,kA
